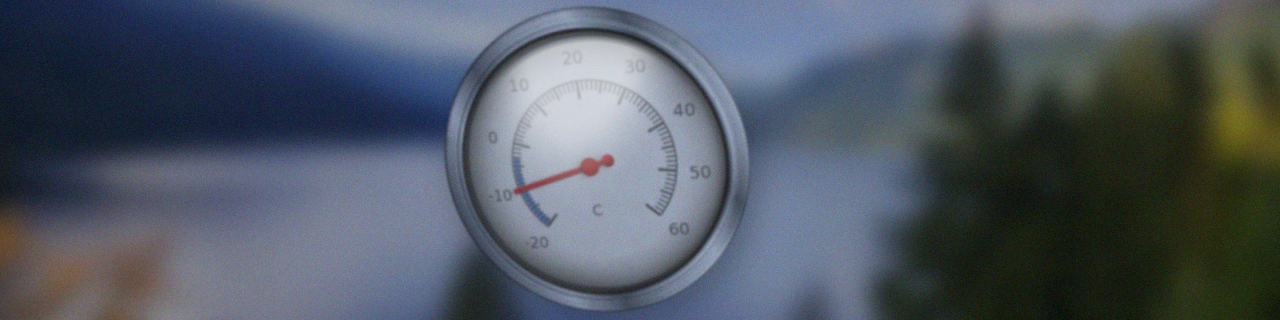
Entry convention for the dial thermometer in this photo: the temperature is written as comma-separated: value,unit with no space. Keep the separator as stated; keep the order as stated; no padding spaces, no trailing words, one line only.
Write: -10,°C
